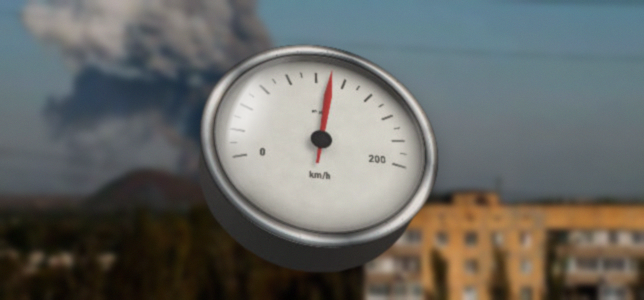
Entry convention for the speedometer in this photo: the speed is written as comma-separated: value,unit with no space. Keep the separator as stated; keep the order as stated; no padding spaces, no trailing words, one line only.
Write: 110,km/h
